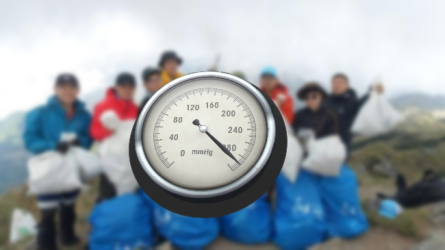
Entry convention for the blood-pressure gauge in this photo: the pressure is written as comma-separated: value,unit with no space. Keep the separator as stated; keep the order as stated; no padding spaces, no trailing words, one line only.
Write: 290,mmHg
